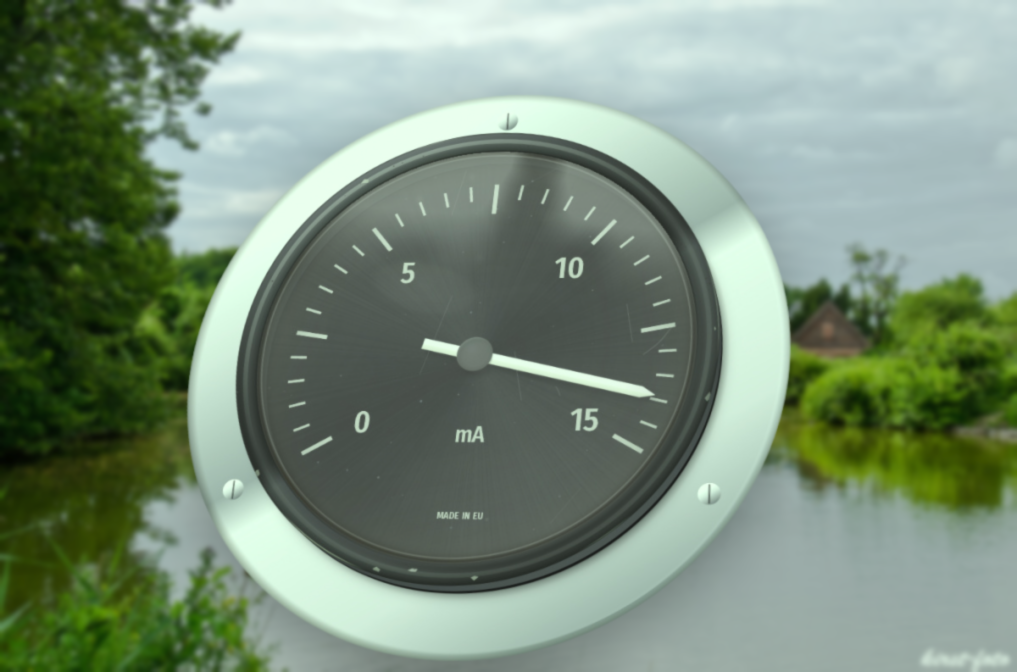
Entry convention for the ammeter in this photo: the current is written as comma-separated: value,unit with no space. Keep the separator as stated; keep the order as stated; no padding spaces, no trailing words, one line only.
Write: 14,mA
